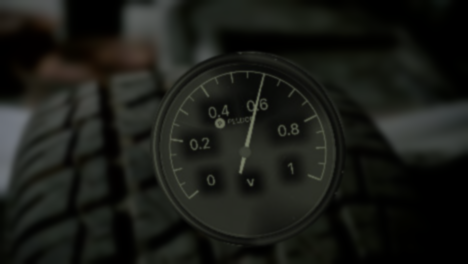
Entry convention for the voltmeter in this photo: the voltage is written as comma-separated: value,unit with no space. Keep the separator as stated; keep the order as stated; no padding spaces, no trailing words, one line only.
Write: 0.6,V
